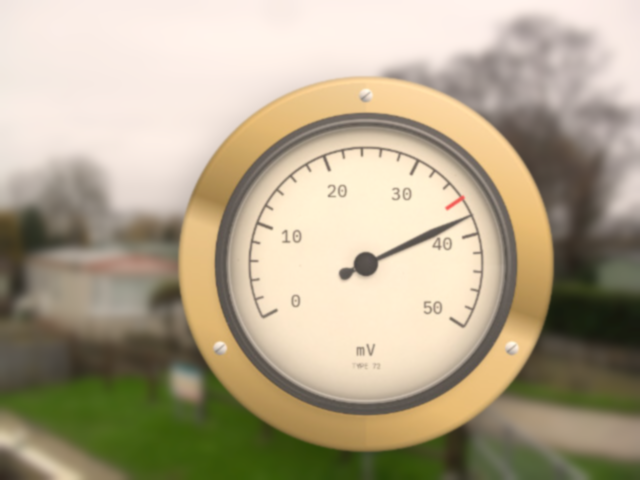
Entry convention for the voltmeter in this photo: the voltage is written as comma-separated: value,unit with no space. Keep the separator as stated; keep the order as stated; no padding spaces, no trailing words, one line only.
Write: 38,mV
